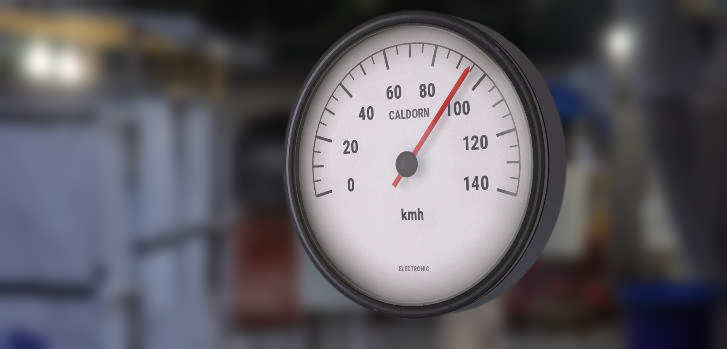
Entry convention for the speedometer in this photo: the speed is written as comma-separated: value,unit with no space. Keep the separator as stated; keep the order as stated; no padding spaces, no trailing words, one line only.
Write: 95,km/h
